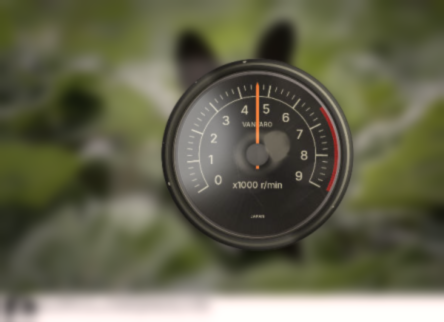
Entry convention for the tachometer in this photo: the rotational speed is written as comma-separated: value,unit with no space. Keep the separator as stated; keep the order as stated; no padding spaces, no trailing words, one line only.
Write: 4600,rpm
